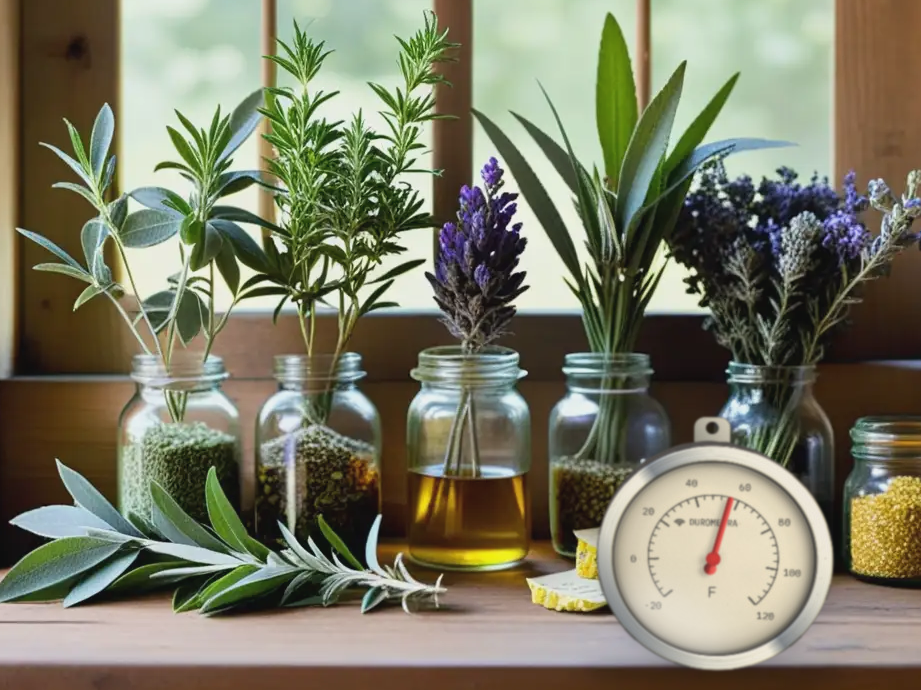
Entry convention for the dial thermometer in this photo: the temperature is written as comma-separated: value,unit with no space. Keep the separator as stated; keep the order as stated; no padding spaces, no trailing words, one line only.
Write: 56,°F
